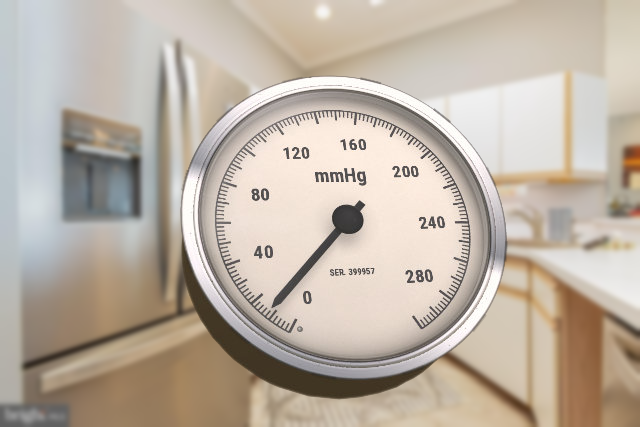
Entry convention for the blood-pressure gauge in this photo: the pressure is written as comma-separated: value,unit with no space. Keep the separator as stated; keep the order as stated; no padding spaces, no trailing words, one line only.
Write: 12,mmHg
